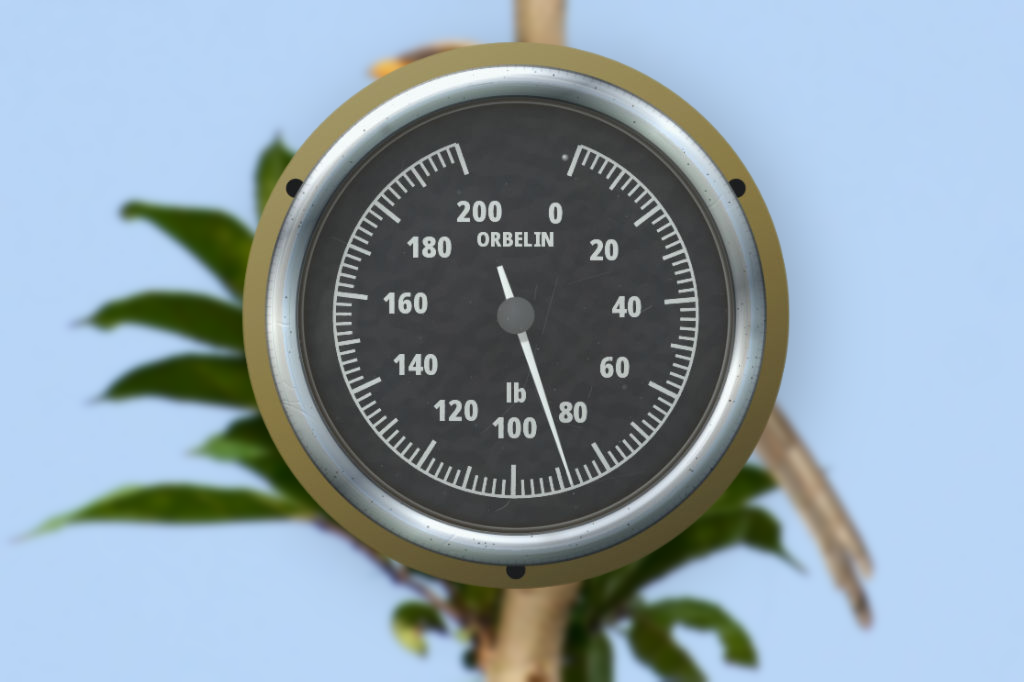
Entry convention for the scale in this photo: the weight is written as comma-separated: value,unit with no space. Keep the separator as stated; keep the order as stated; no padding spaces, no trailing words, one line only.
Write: 88,lb
